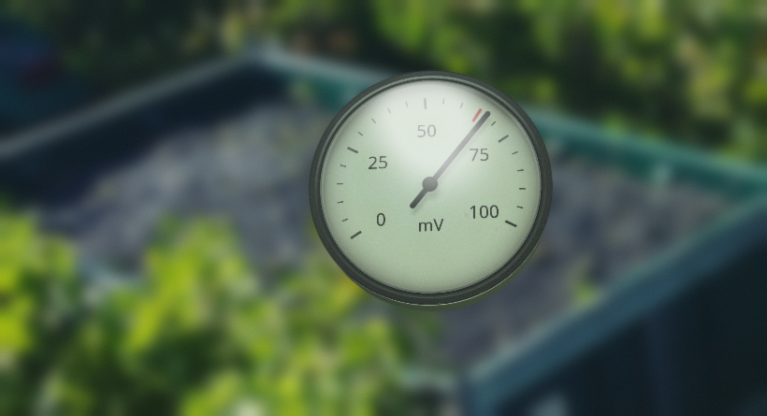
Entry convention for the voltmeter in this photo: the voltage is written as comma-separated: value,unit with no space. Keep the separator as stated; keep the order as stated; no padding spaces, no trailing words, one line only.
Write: 67.5,mV
